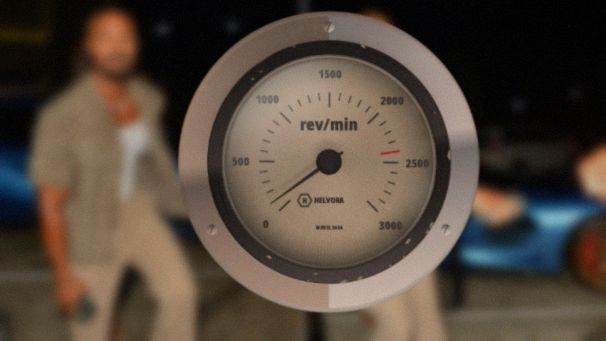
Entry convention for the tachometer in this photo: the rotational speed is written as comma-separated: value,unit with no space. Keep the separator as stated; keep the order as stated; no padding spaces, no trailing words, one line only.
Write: 100,rpm
